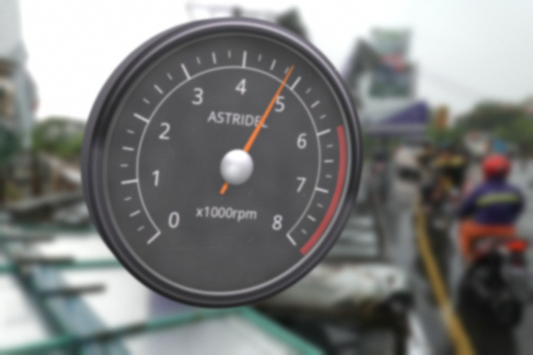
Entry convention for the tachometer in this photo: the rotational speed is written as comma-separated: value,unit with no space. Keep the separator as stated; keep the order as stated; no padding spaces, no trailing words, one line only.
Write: 4750,rpm
